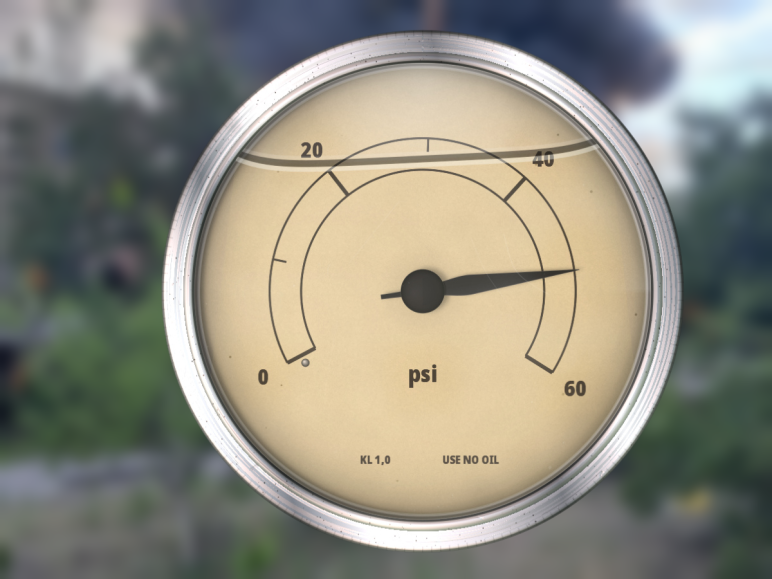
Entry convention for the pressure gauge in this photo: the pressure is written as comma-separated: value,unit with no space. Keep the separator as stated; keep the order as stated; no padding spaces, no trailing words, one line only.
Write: 50,psi
